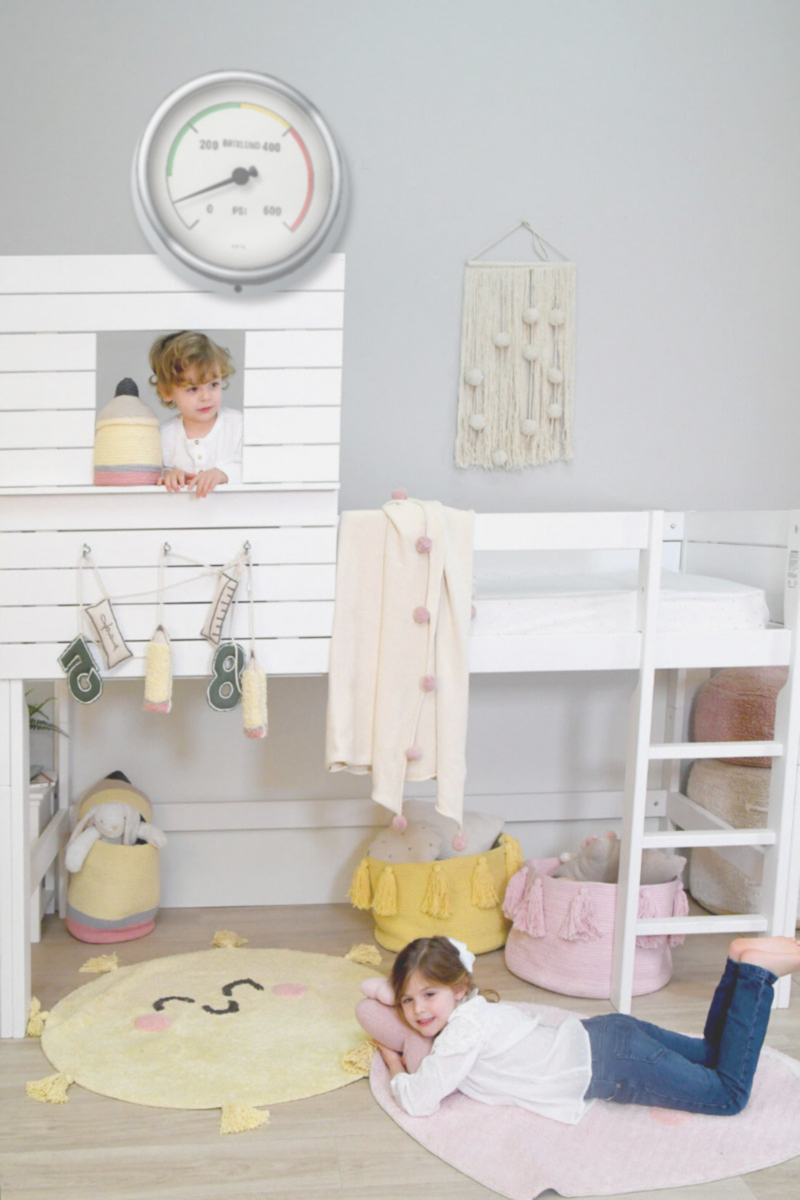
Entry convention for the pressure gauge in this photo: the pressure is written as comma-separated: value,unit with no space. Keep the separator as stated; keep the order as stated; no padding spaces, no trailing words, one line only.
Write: 50,psi
